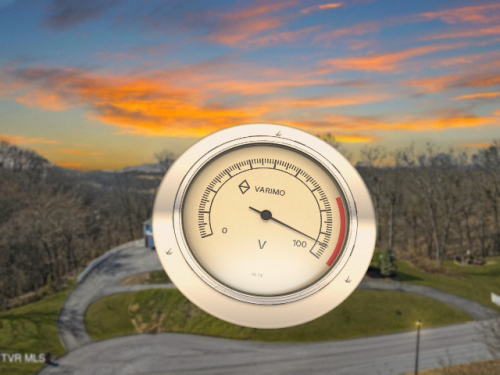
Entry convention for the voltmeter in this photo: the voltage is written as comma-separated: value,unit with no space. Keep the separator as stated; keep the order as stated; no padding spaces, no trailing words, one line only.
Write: 95,V
